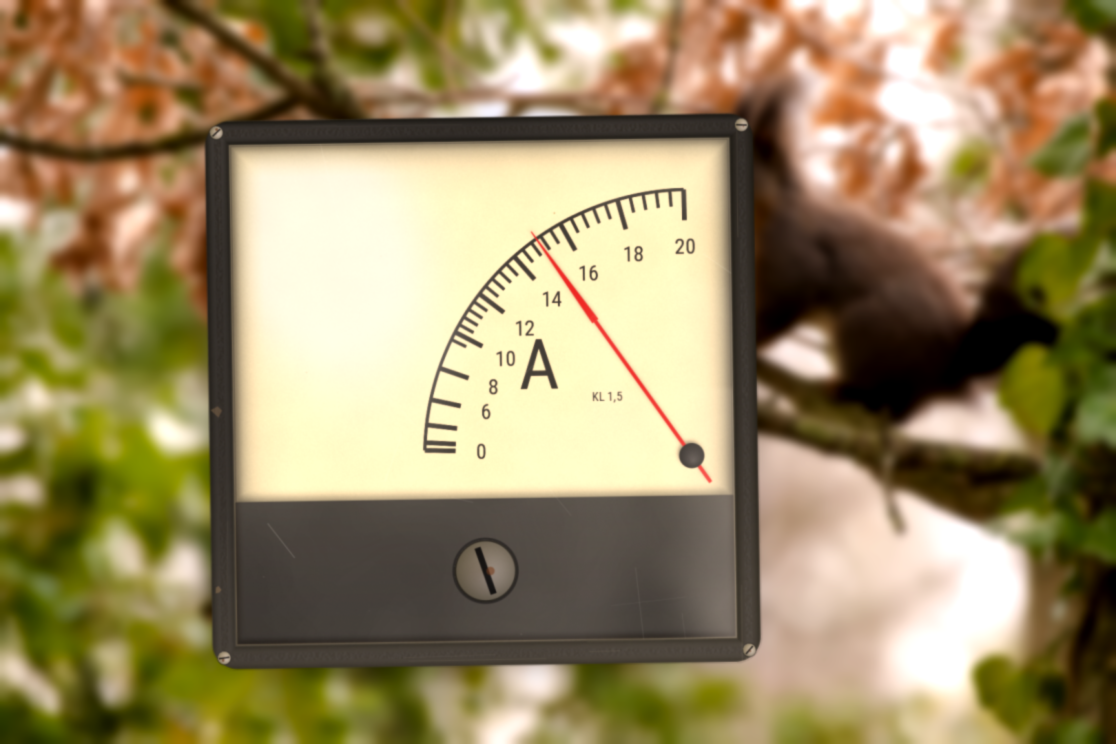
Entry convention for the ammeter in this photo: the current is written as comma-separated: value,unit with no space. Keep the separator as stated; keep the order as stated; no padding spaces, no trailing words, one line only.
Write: 15,A
